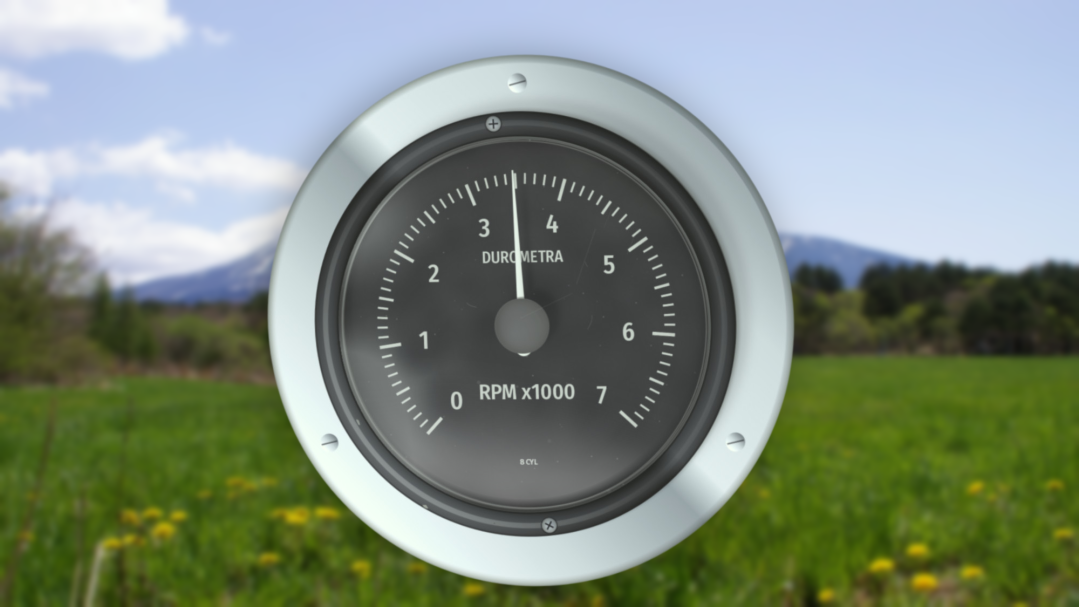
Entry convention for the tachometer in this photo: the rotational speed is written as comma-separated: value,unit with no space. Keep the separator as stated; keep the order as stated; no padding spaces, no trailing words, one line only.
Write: 3500,rpm
